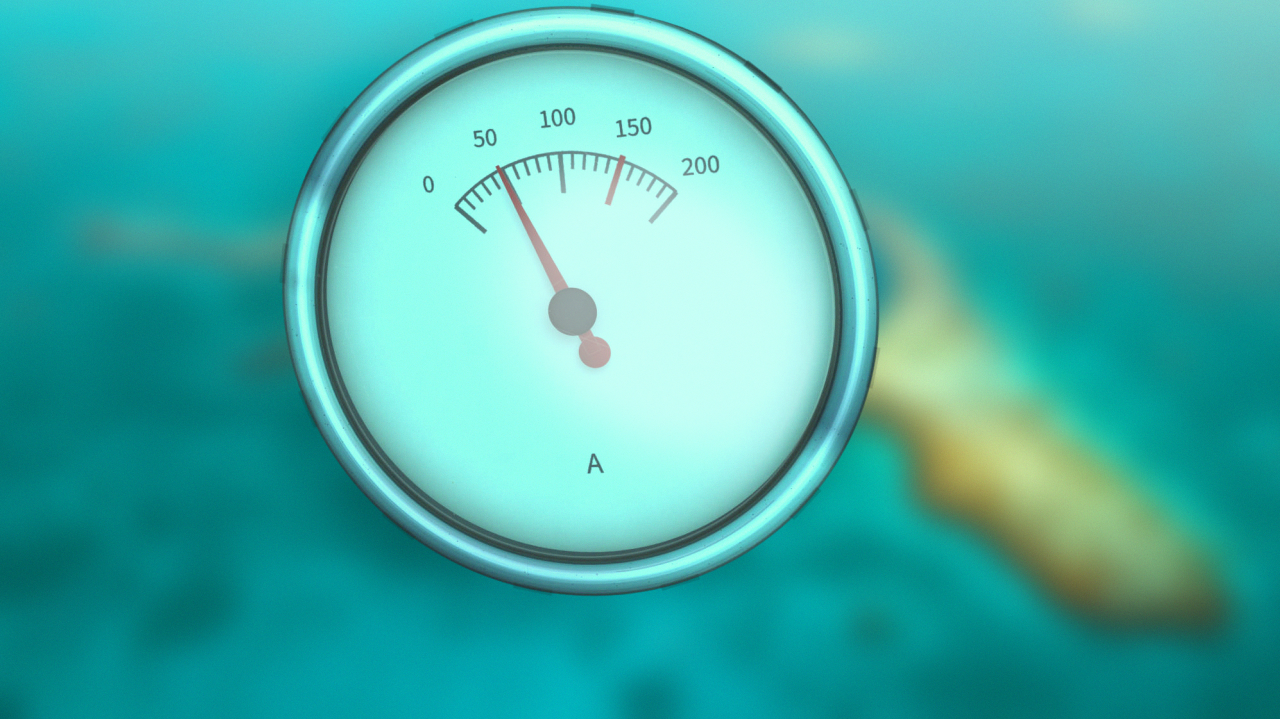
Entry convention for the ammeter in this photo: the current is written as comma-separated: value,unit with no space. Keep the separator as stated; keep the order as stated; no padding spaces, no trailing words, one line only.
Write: 50,A
